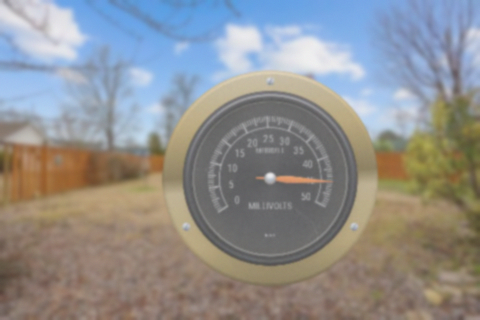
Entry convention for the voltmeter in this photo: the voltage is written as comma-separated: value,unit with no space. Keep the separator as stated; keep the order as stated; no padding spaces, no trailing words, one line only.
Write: 45,mV
